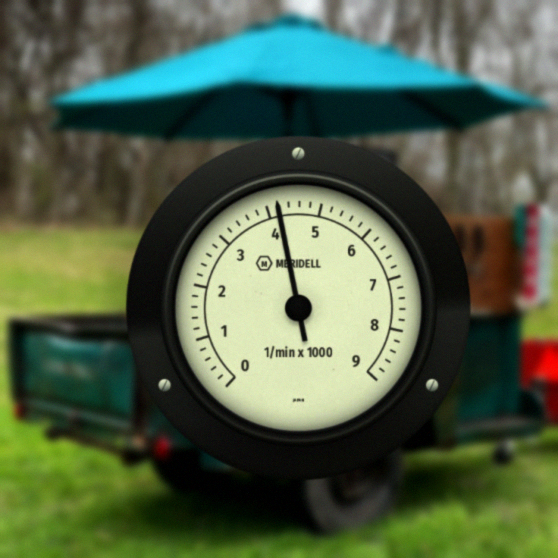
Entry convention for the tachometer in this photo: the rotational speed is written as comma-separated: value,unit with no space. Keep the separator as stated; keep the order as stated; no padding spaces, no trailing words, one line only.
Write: 4200,rpm
